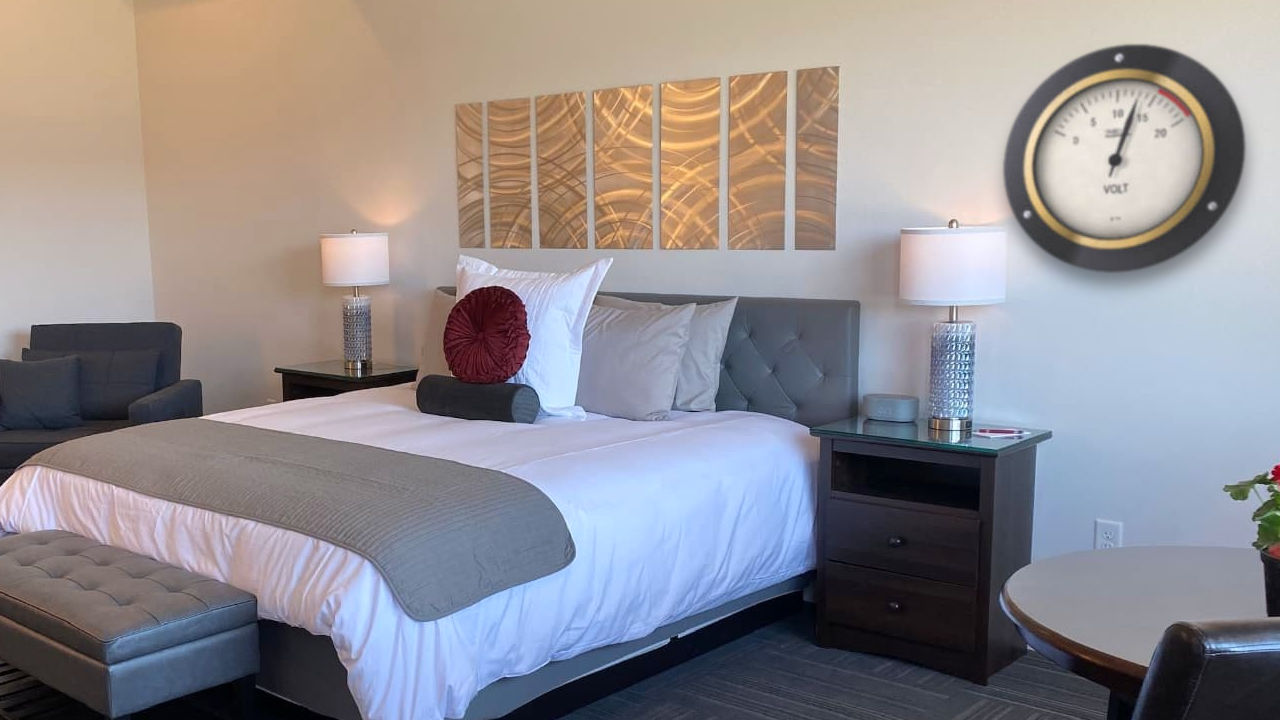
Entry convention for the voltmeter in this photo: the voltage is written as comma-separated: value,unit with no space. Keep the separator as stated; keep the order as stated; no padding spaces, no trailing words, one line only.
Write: 13,V
